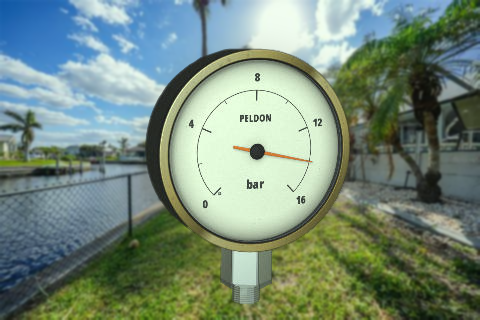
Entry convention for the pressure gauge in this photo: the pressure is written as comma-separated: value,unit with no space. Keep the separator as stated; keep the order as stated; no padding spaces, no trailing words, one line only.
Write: 14,bar
